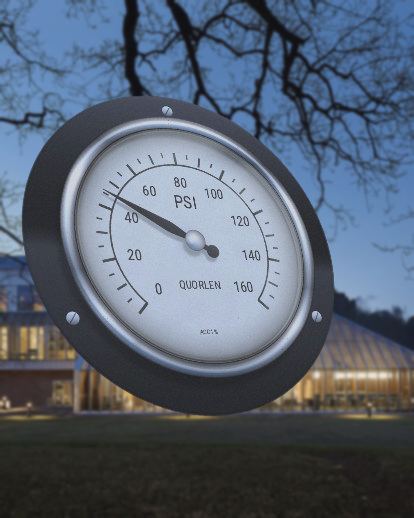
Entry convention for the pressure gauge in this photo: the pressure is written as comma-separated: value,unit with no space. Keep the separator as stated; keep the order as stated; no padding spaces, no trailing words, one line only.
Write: 45,psi
